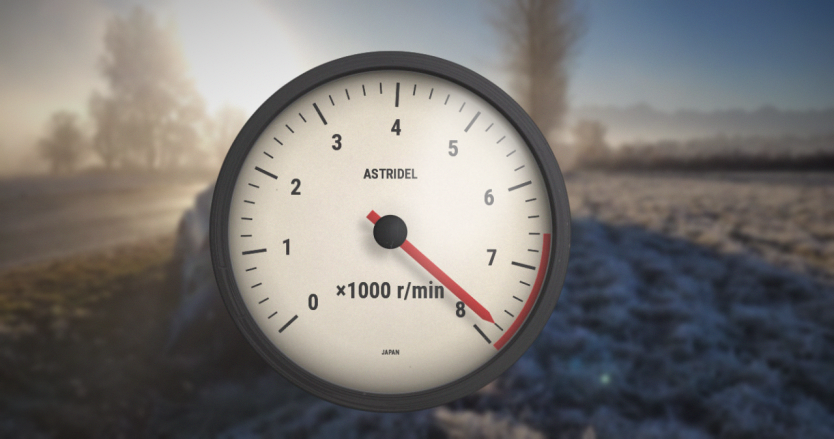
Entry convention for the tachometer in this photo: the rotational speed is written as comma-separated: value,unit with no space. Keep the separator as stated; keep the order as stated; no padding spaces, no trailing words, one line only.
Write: 7800,rpm
